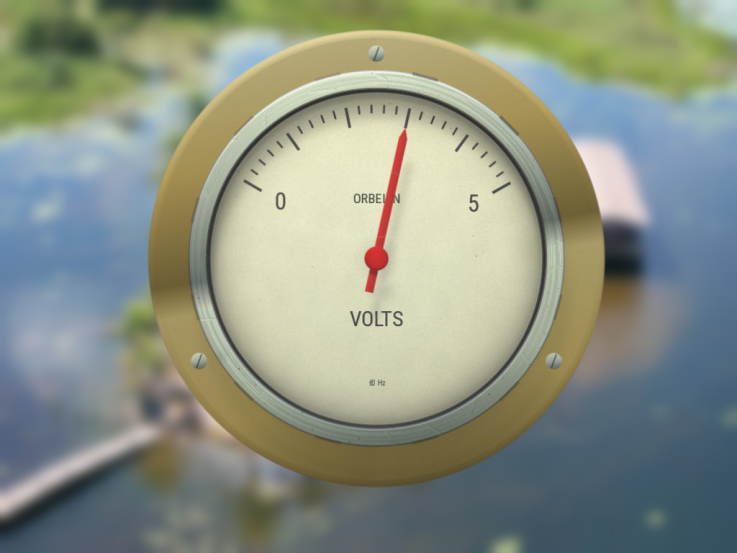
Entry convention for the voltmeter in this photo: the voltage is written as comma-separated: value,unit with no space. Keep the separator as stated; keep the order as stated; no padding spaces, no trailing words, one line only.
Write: 3,V
